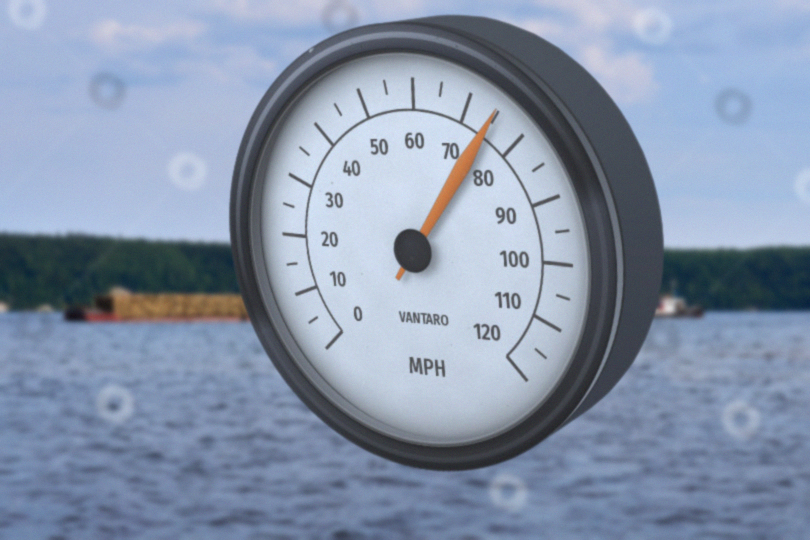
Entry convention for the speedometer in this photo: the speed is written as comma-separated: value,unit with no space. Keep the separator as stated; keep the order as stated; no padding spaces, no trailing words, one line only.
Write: 75,mph
